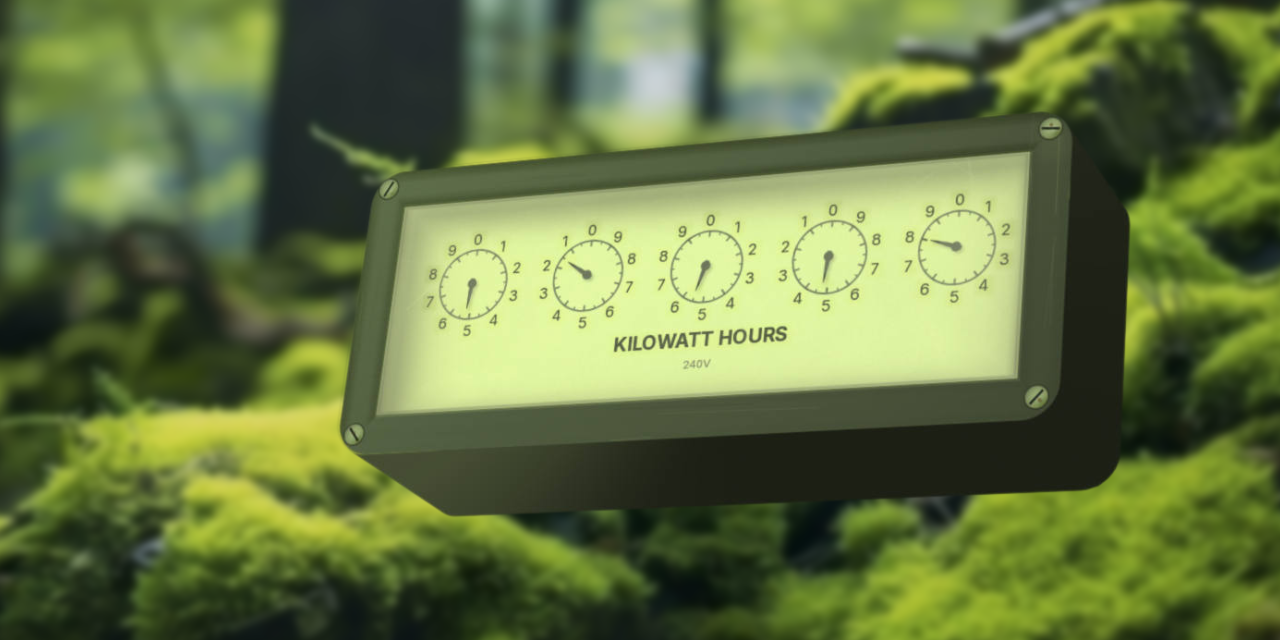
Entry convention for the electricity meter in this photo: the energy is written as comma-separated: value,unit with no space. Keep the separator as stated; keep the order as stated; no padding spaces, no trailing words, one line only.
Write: 51548,kWh
